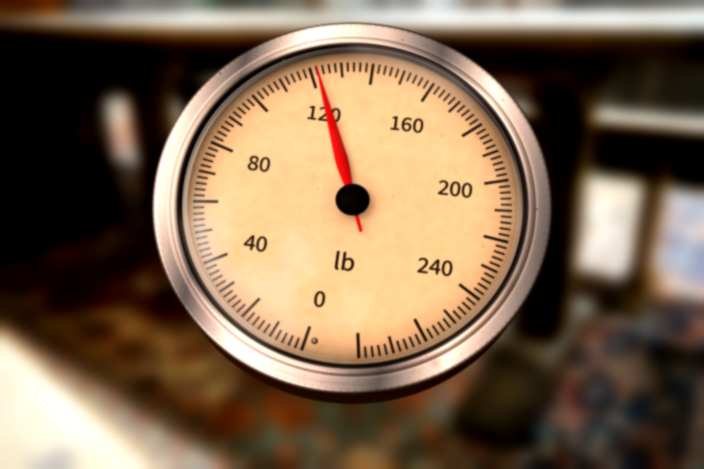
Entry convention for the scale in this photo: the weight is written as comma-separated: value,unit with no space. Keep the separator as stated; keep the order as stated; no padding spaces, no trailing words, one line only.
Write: 122,lb
